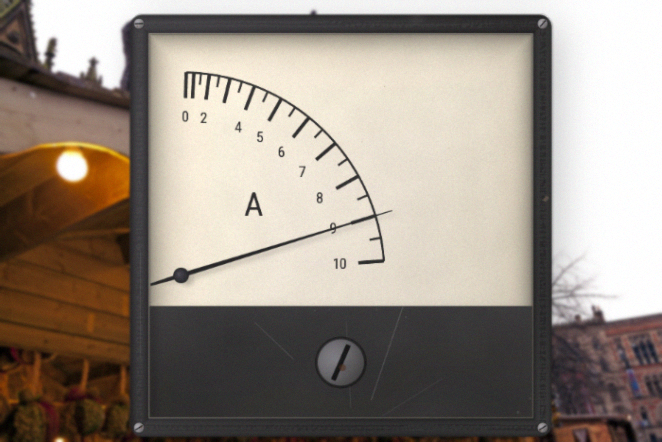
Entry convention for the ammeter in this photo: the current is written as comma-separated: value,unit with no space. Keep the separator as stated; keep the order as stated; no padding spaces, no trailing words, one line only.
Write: 9,A
